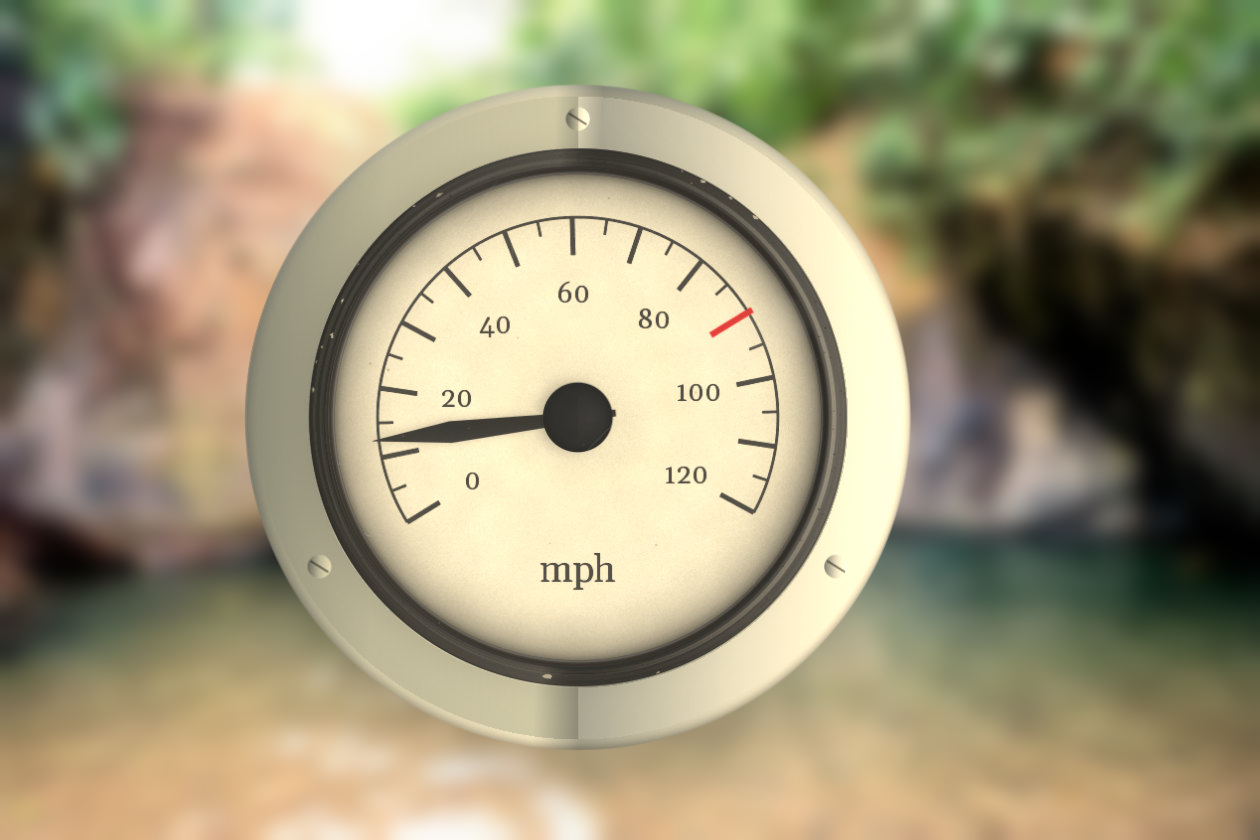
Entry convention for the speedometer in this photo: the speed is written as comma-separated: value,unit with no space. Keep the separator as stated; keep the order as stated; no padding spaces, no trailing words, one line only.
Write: 12.5,mph
